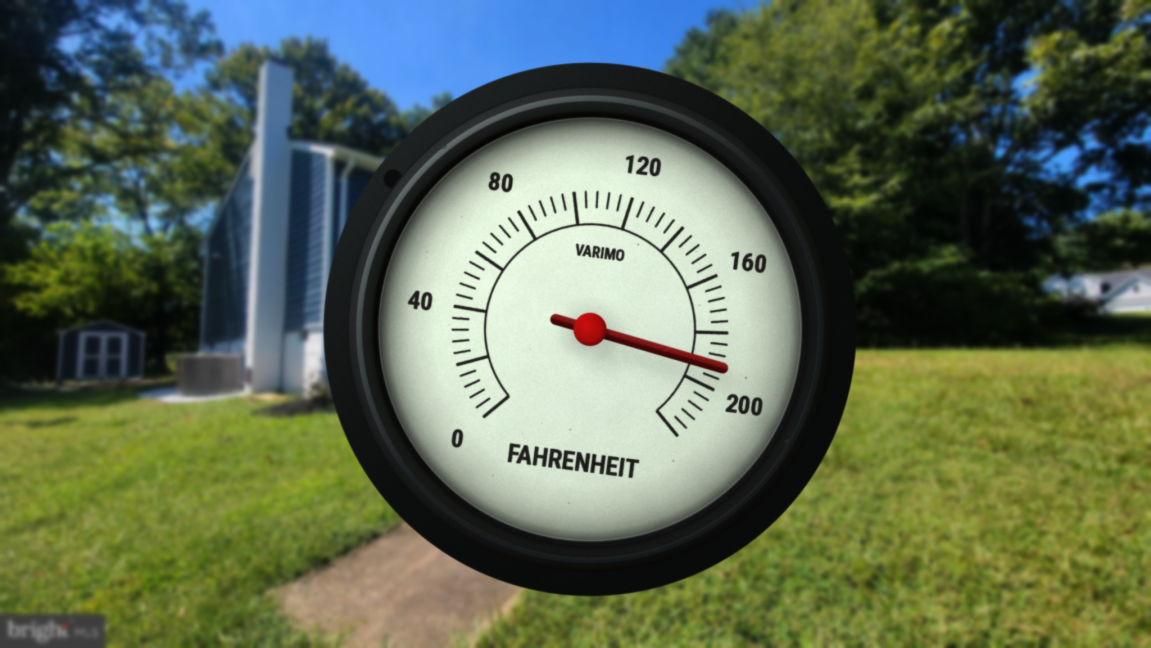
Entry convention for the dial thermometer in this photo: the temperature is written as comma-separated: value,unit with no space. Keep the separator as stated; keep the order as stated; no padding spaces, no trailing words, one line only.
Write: 192,°F
